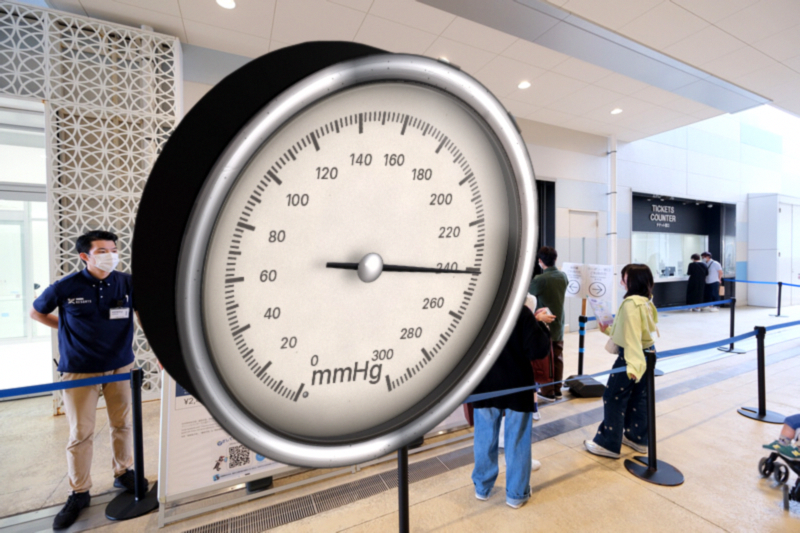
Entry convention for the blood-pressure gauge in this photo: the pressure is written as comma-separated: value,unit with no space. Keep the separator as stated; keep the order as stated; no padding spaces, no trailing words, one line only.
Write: 240,mmHg
